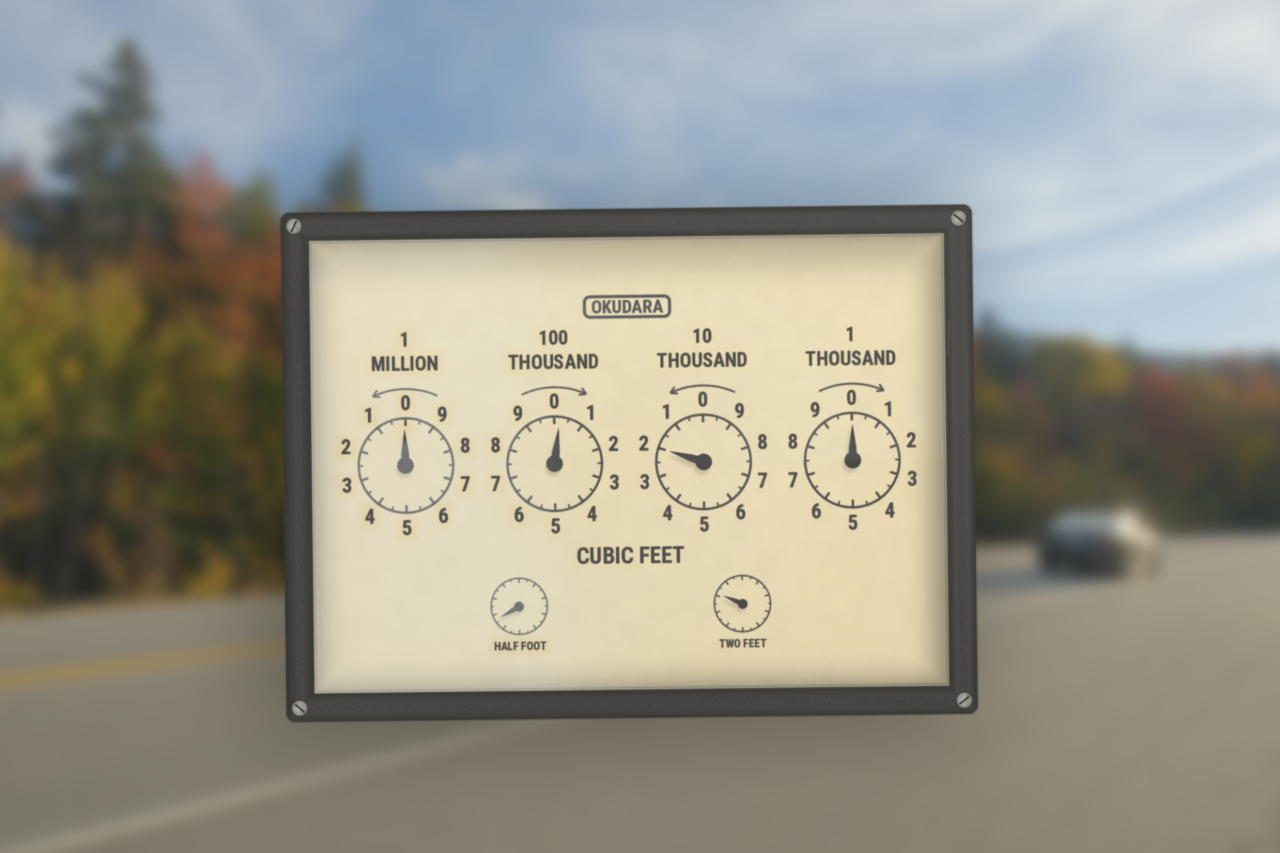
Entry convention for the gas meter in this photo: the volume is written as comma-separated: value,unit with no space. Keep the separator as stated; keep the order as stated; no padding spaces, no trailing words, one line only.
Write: 2000,ft³
